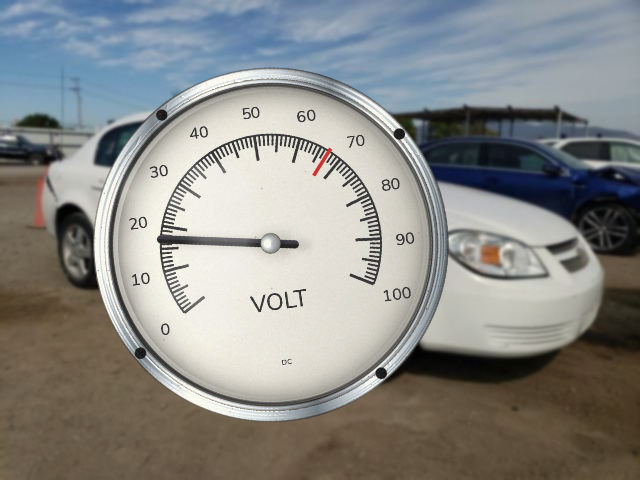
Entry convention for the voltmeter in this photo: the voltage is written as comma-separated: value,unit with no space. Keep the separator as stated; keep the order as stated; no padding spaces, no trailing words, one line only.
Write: 17,V
